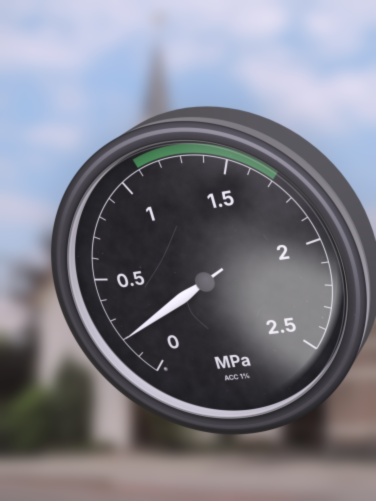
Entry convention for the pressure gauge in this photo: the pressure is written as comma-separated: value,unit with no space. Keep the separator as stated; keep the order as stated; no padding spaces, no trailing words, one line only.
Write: 0.2,MPa
